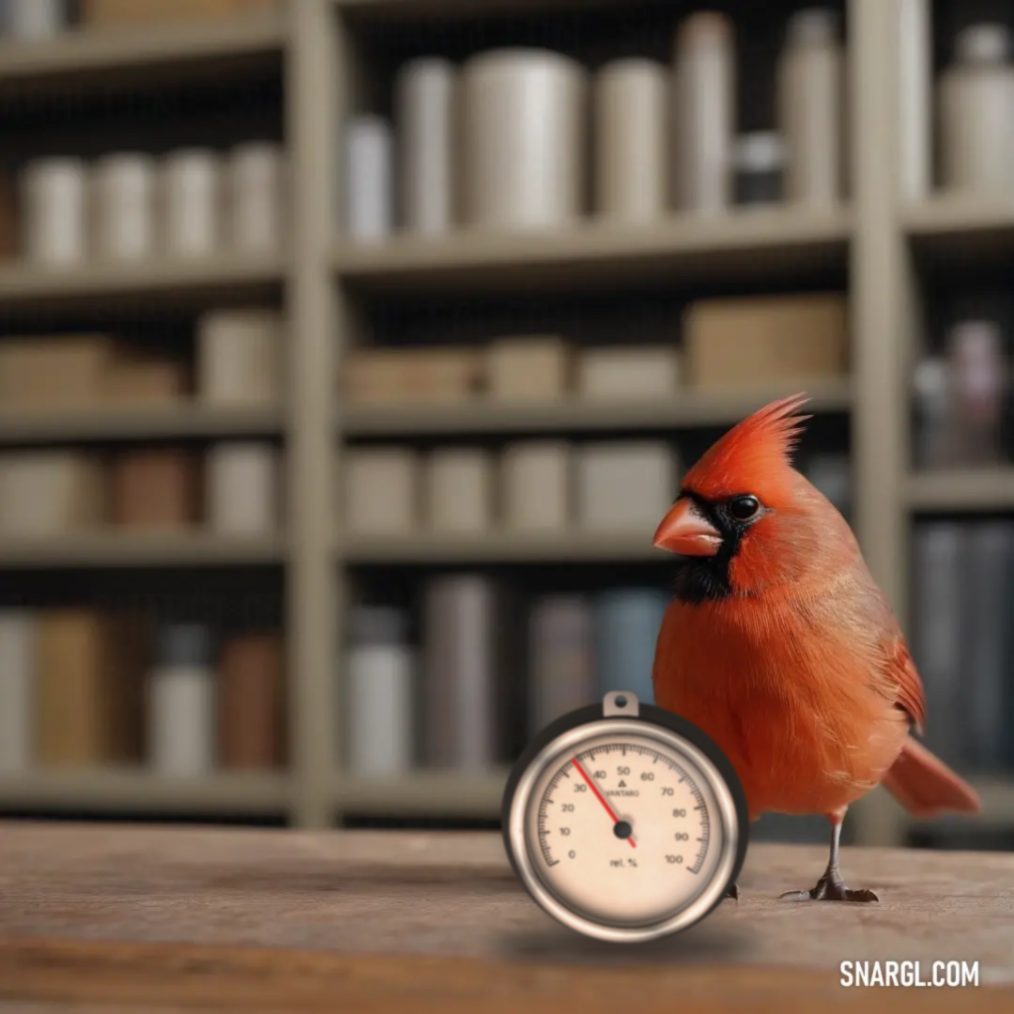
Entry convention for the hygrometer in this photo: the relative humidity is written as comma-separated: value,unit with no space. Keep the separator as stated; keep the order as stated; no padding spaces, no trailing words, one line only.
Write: 35,%
